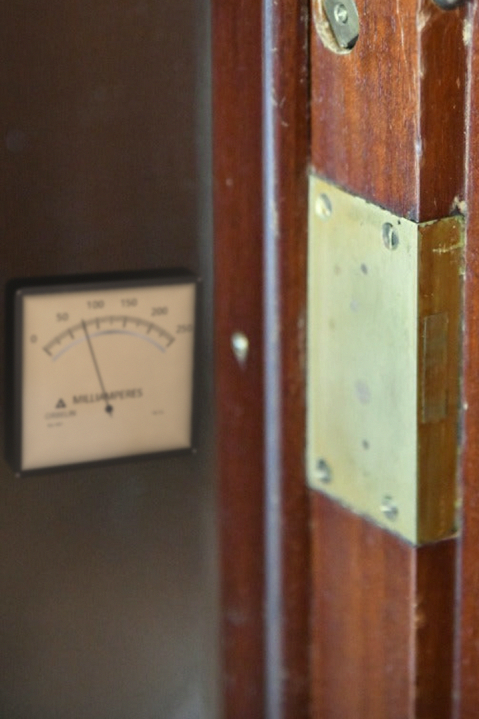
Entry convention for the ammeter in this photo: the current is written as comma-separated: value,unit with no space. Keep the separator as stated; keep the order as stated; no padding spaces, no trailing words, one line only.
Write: 75,mA
